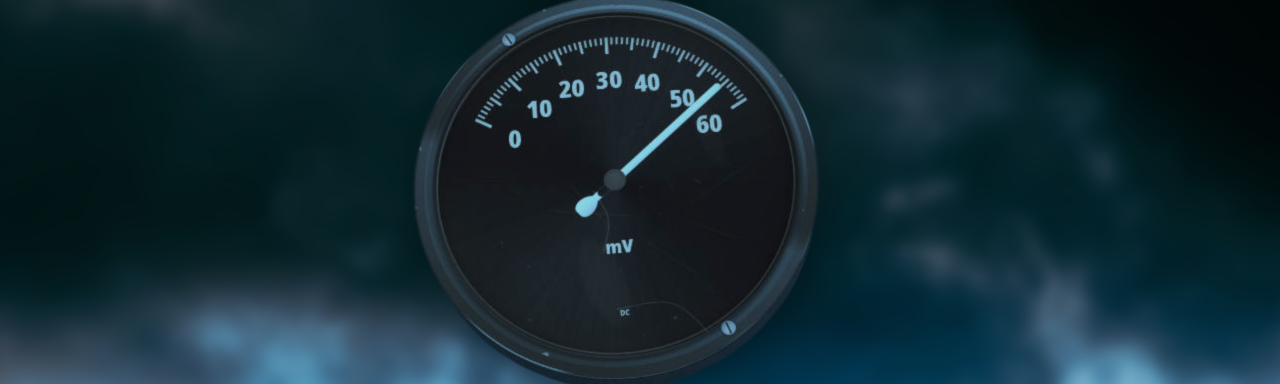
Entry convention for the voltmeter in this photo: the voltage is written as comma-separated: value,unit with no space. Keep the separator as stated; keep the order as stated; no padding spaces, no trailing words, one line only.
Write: 55,mV
